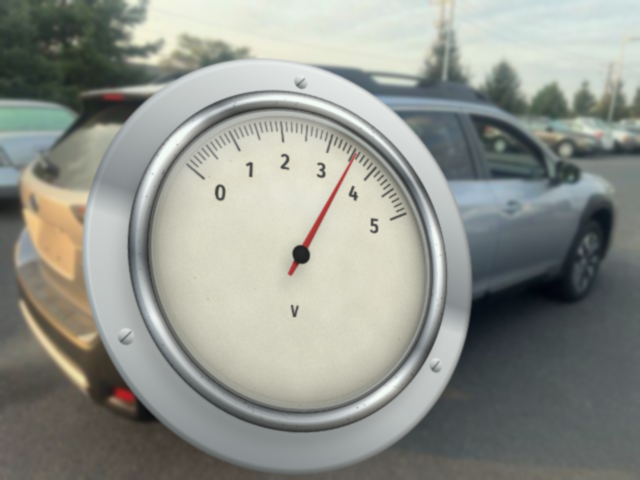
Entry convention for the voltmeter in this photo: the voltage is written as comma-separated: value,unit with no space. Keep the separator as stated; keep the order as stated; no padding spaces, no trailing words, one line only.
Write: 3.5,V
